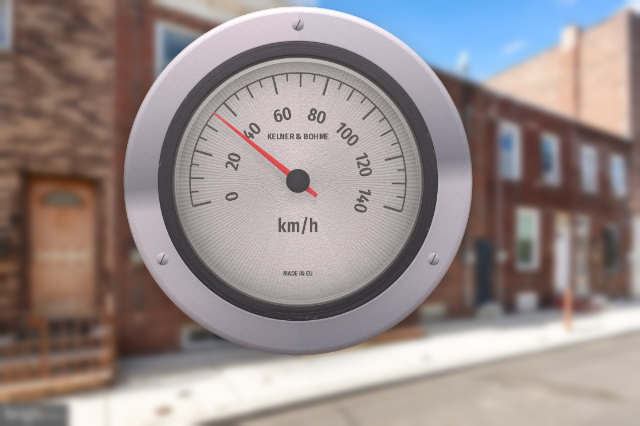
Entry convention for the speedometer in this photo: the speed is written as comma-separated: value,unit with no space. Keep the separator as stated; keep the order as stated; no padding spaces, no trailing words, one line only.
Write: 35,km/h
